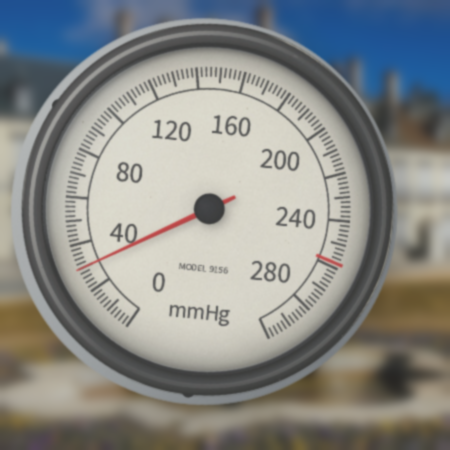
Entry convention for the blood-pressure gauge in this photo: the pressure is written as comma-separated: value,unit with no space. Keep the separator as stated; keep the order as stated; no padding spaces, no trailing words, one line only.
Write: 30,mmHg
